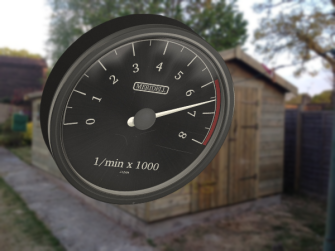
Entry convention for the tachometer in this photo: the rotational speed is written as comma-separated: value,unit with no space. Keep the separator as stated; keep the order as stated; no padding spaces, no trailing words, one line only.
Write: 6500,rpm
